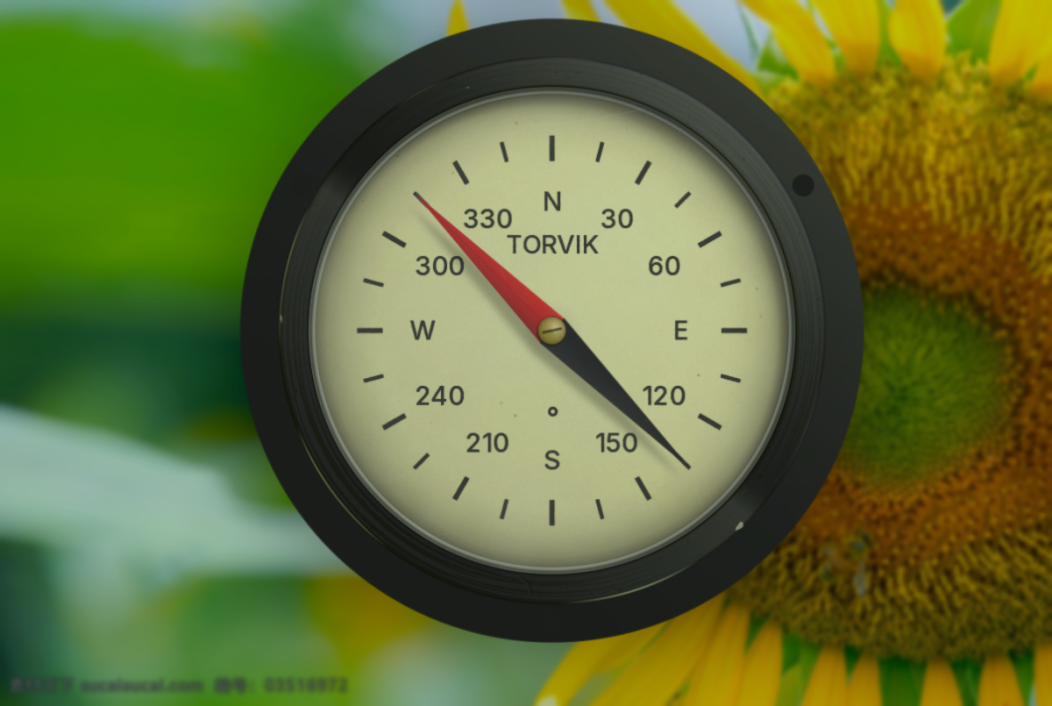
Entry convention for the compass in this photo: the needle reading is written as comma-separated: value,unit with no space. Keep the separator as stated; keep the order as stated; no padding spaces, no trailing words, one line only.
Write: 315,°
